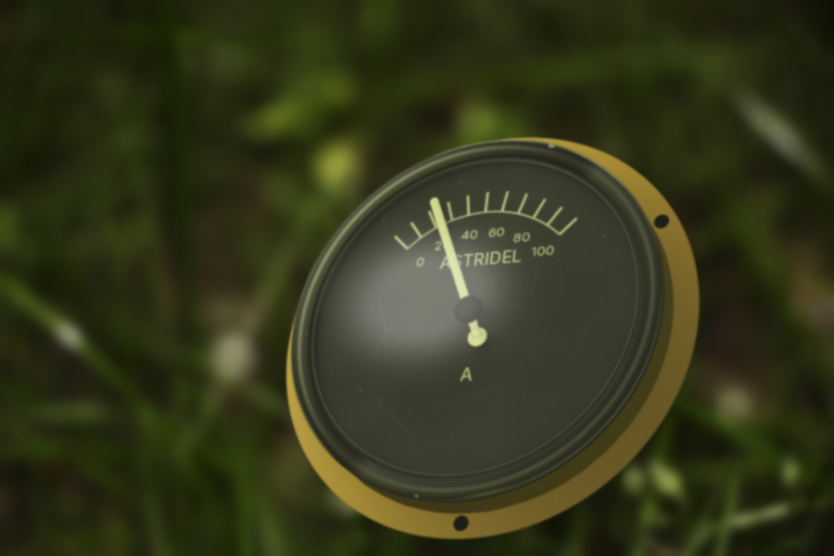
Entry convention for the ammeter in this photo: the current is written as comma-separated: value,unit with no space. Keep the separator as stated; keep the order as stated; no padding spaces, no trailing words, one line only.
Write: 25,A
